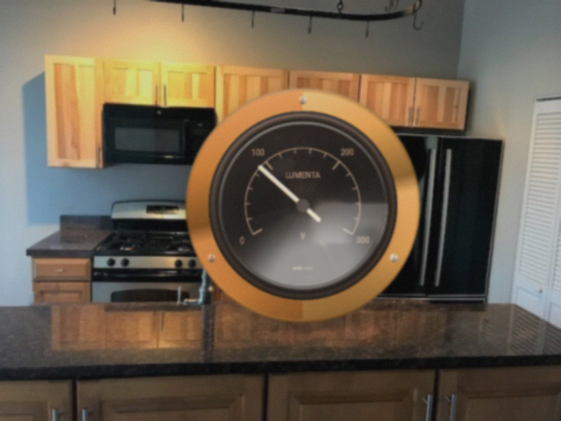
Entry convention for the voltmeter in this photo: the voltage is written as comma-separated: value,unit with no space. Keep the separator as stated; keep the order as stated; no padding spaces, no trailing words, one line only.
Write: 90,V
